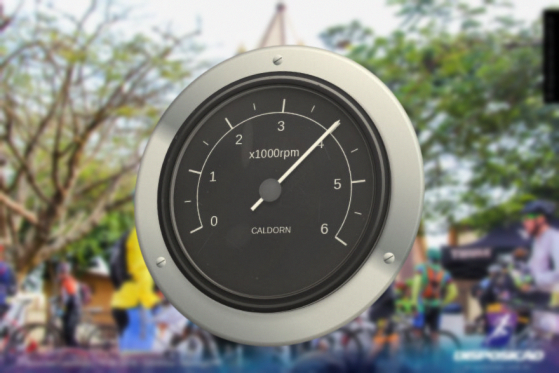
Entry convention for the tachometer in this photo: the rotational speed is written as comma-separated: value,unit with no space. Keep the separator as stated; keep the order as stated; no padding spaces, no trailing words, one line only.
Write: 4000,rpm
